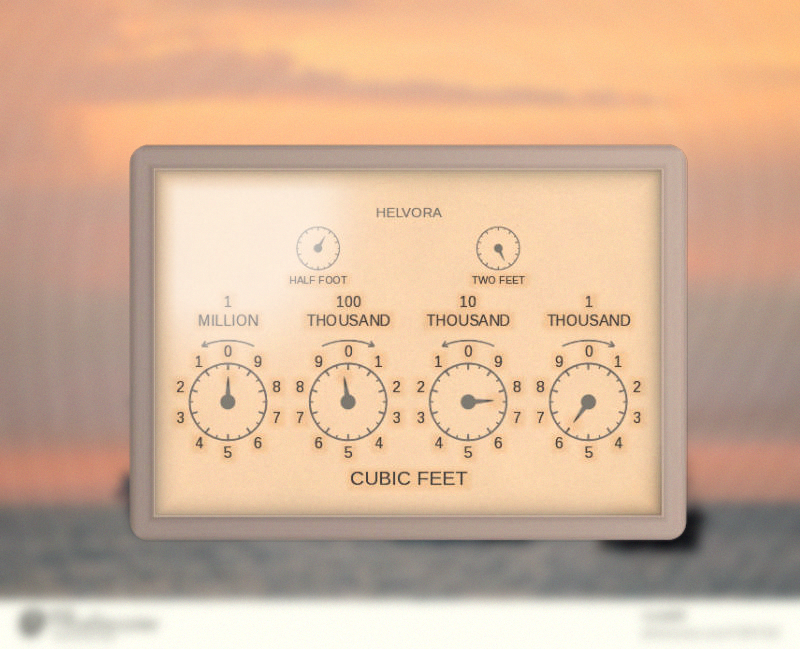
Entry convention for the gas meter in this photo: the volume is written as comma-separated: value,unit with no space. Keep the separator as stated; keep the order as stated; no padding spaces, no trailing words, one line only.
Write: 997600,ft³
